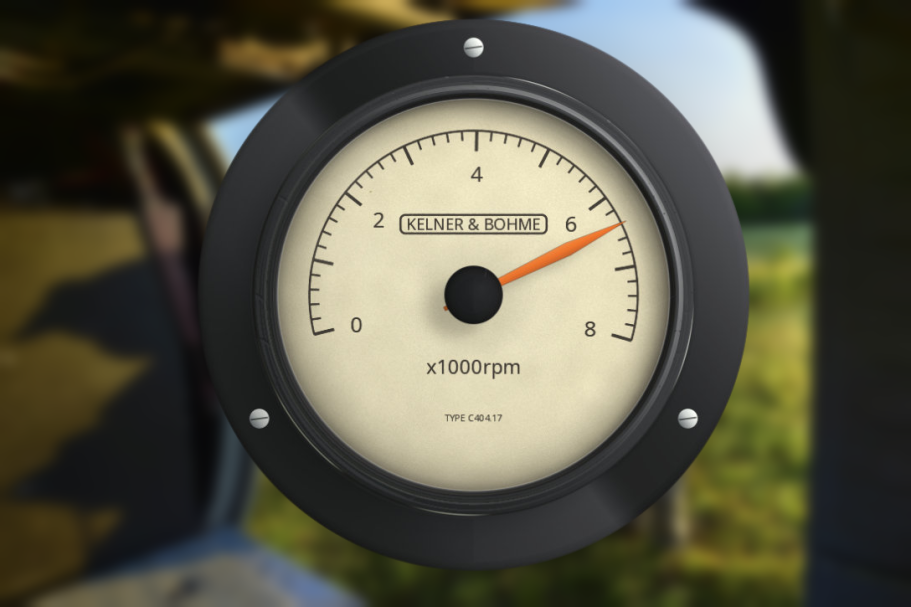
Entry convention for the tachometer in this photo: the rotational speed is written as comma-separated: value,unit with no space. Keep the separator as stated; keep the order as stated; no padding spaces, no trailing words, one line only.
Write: 6400,rpm
